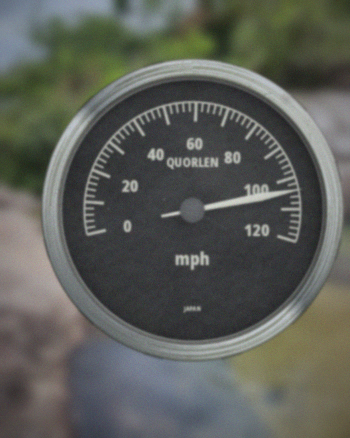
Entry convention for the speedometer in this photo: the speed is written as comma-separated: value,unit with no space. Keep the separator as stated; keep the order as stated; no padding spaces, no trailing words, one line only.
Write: 104,mph
